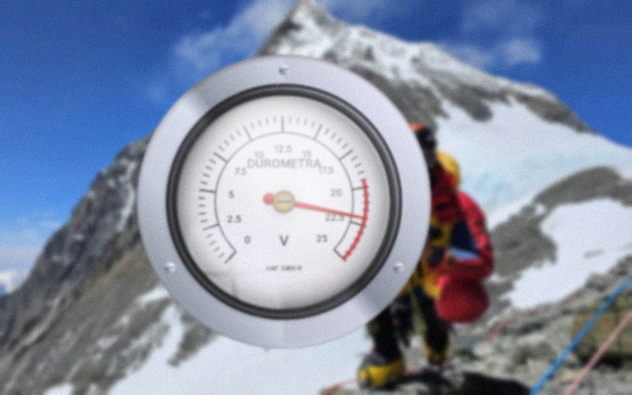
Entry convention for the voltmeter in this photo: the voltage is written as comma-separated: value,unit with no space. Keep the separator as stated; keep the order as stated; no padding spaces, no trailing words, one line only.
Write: 22,V
